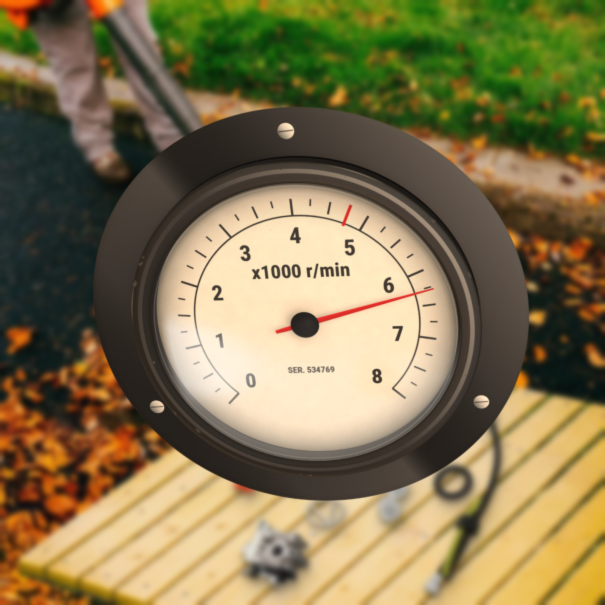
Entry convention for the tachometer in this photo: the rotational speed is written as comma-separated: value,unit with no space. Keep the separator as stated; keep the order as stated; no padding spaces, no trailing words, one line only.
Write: 6250,rpm
